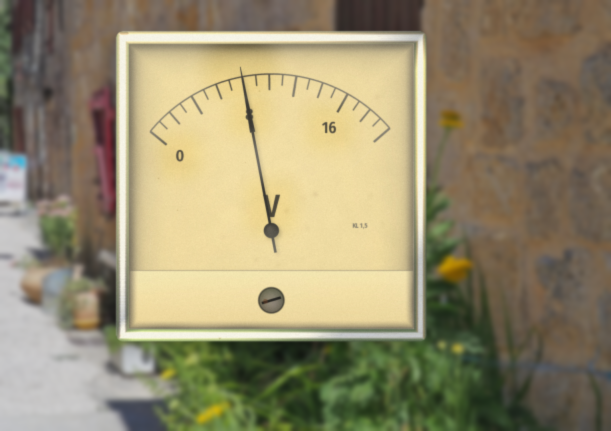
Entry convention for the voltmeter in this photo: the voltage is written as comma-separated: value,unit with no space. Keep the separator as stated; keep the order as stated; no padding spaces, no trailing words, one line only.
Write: 8,V
